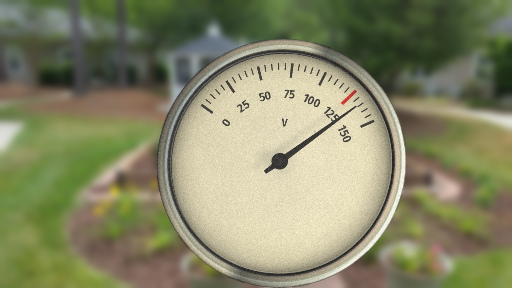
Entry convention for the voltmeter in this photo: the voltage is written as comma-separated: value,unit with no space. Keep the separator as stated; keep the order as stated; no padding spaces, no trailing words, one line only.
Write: 135,V
